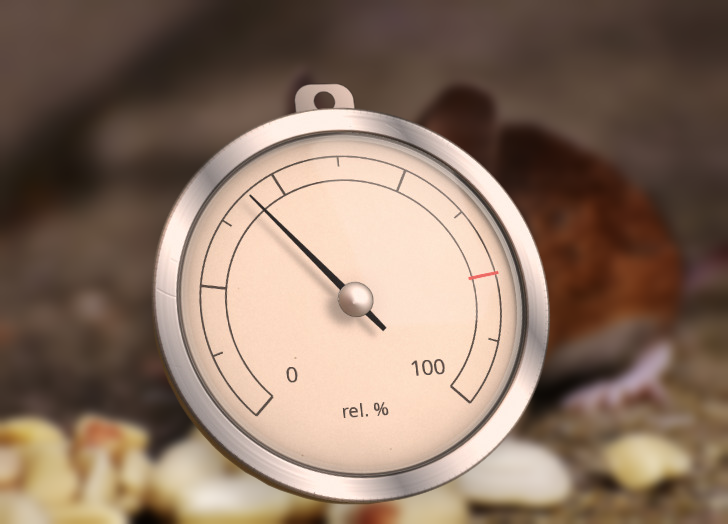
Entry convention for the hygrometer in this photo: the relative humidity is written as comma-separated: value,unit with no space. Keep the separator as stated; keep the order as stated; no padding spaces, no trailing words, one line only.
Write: 35,%
